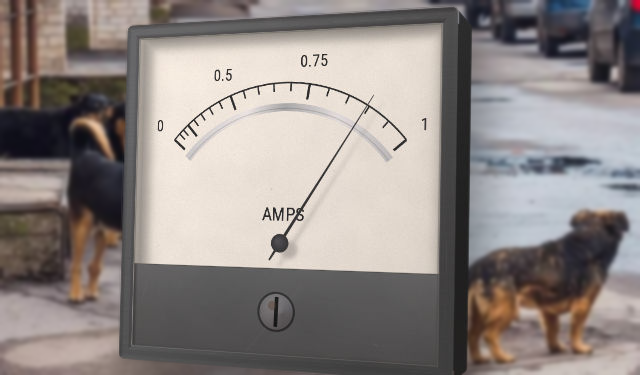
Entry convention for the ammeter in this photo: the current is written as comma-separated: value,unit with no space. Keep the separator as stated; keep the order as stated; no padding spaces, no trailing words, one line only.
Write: 0.9,A
